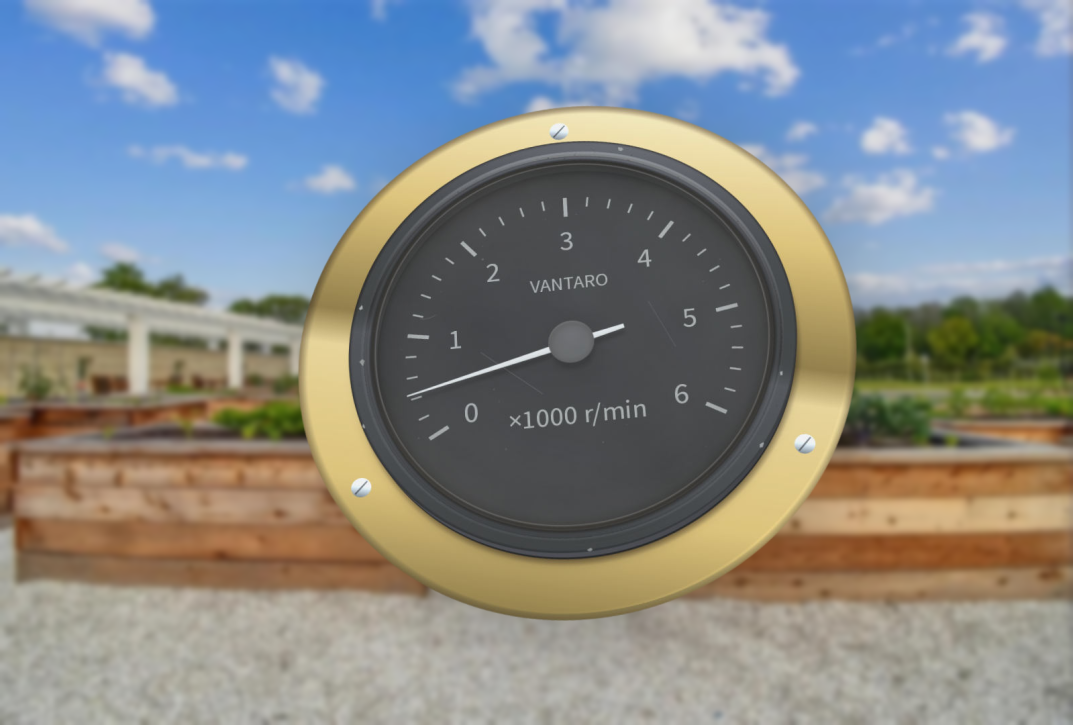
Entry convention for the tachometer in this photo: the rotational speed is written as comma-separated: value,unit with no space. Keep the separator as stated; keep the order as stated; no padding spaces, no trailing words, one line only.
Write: 400,rpm
